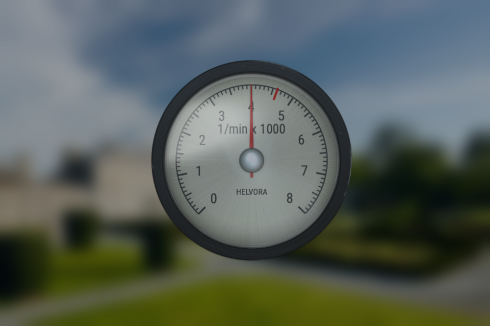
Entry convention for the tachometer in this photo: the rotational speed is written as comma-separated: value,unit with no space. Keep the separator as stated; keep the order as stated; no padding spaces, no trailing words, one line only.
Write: 4000,rpm
